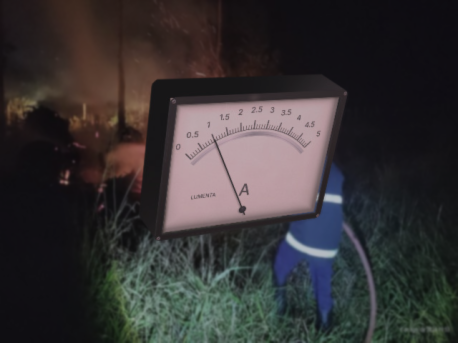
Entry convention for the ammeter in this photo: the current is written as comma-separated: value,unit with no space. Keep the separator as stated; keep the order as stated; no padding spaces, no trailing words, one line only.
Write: 1,A
